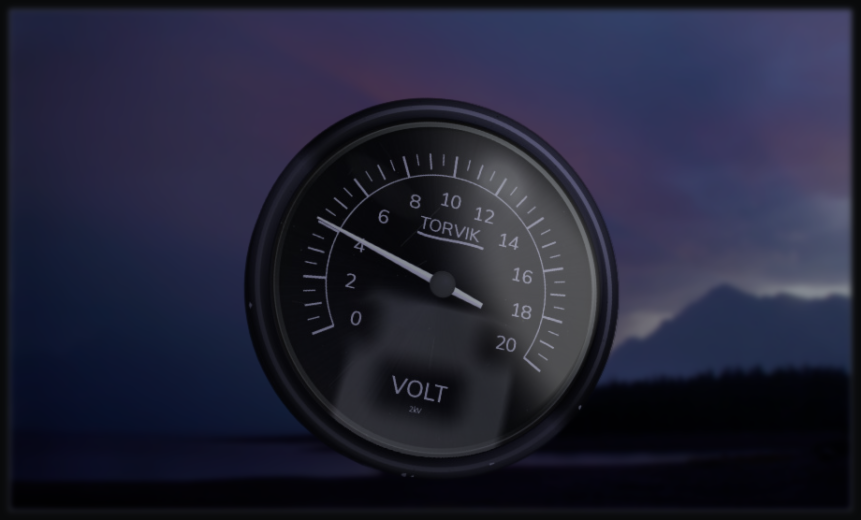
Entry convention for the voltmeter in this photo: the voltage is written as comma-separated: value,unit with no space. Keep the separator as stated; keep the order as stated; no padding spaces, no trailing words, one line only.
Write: 4,V
